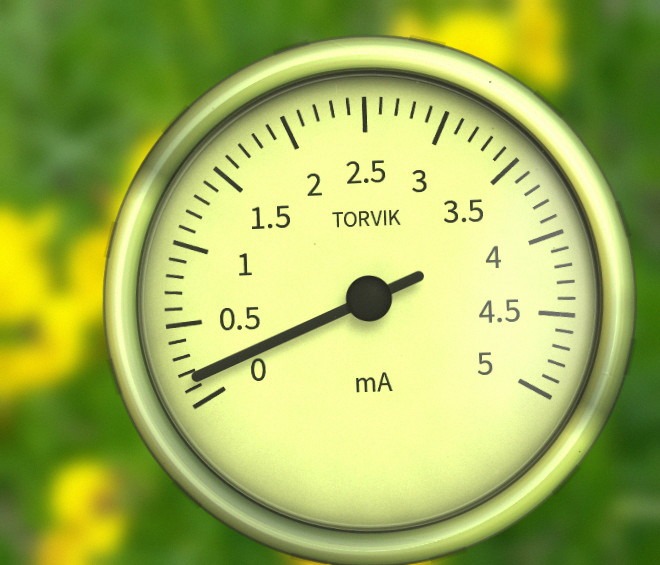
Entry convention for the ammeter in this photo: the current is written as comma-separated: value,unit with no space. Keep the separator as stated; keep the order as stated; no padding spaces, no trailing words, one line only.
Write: 0.15,mA
